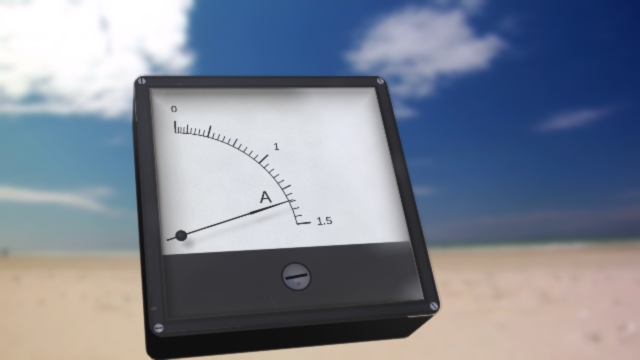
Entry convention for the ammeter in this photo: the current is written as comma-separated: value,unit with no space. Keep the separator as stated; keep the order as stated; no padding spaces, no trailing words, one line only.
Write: 1.35,A
